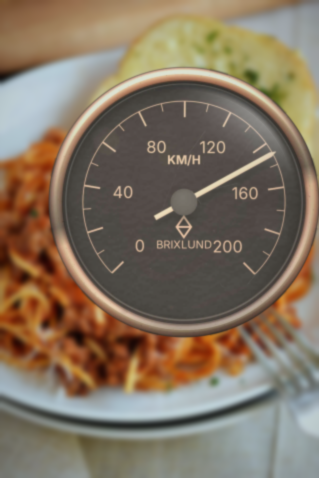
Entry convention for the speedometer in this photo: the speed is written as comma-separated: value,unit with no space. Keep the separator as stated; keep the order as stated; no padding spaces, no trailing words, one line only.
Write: 145,km/h
